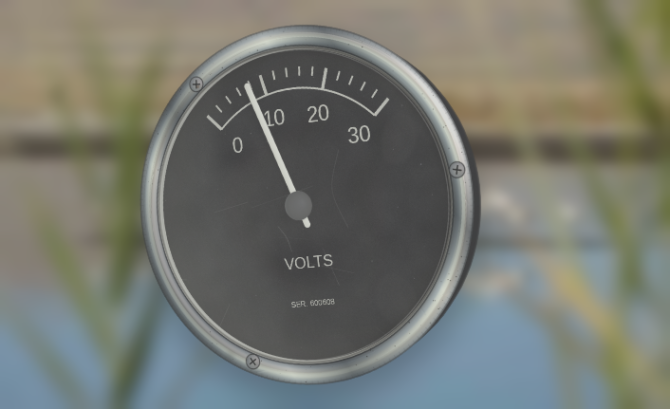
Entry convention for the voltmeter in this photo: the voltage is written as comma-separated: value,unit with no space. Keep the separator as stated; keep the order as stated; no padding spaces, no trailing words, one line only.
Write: 8,V
